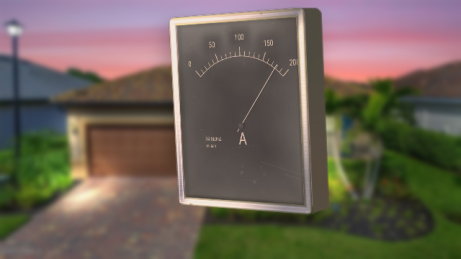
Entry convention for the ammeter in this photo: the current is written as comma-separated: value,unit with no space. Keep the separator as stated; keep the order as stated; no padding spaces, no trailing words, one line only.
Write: 180,A
